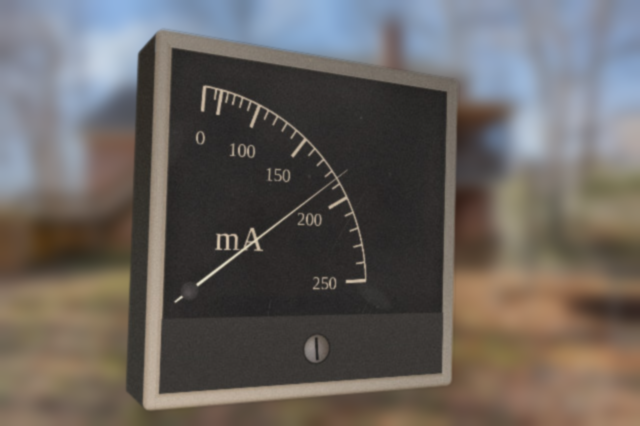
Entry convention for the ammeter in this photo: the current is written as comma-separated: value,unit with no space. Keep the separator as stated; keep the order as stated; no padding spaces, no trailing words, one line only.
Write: 185,mA
